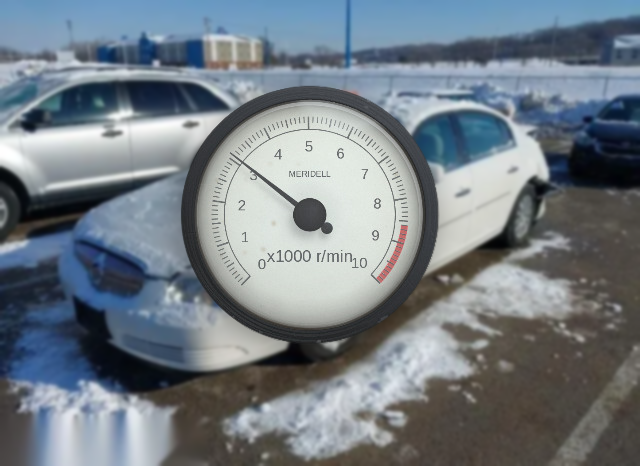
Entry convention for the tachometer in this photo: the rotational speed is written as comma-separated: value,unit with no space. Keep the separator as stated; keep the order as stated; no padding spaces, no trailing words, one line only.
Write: 3100,rpm
